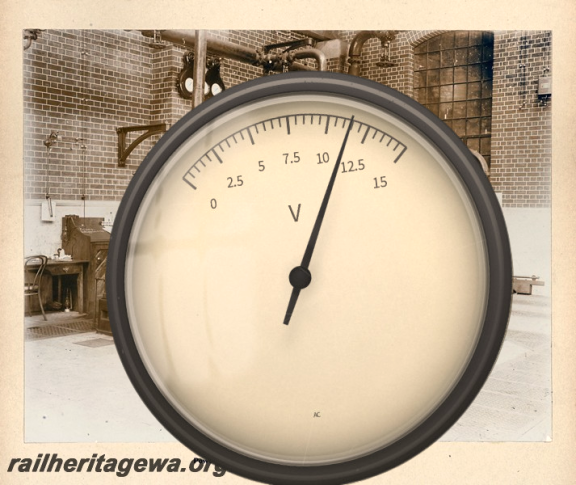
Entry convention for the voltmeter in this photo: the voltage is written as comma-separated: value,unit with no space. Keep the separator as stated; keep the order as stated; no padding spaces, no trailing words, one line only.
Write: 11.5,V
